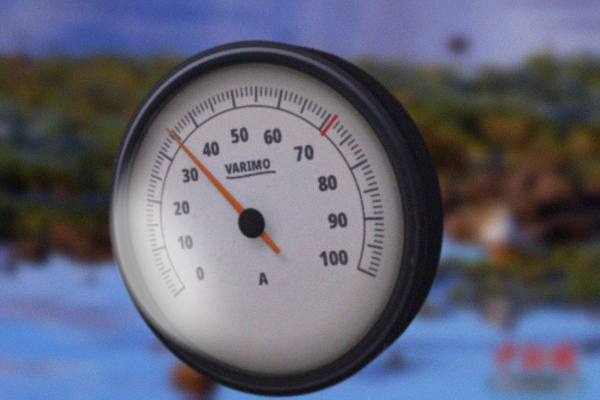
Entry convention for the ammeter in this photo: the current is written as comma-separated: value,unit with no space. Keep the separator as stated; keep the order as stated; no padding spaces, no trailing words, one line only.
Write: 35,A
